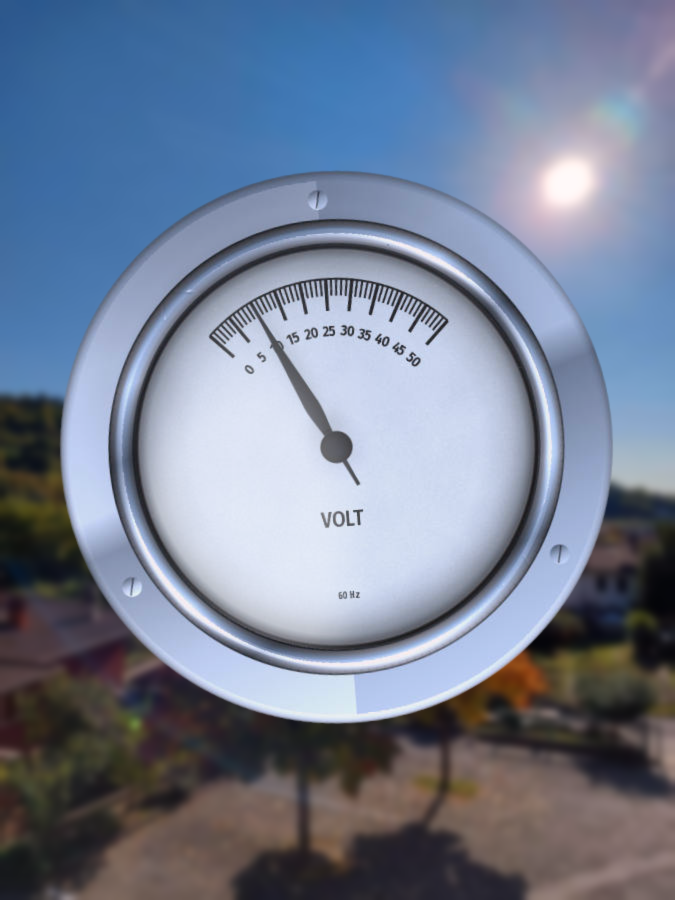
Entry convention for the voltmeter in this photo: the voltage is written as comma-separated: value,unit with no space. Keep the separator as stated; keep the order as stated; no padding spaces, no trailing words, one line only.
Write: 10,V
